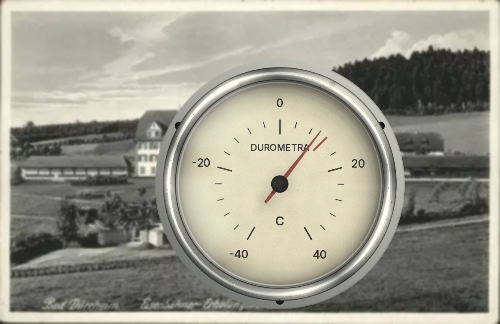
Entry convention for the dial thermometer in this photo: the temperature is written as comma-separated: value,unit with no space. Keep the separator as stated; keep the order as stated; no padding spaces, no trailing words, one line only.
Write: 10,°C
